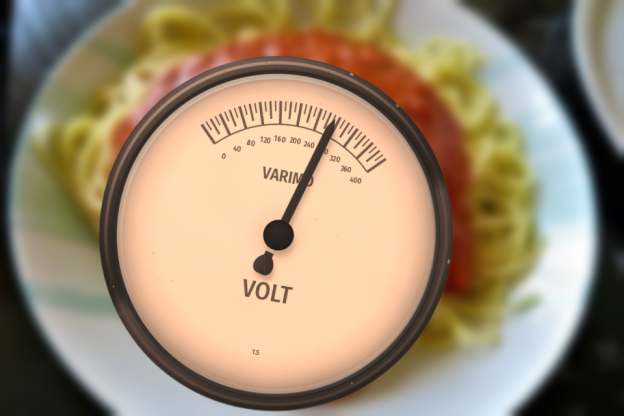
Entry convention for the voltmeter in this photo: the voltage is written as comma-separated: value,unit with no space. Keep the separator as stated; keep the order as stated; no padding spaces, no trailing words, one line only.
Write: 270,V
